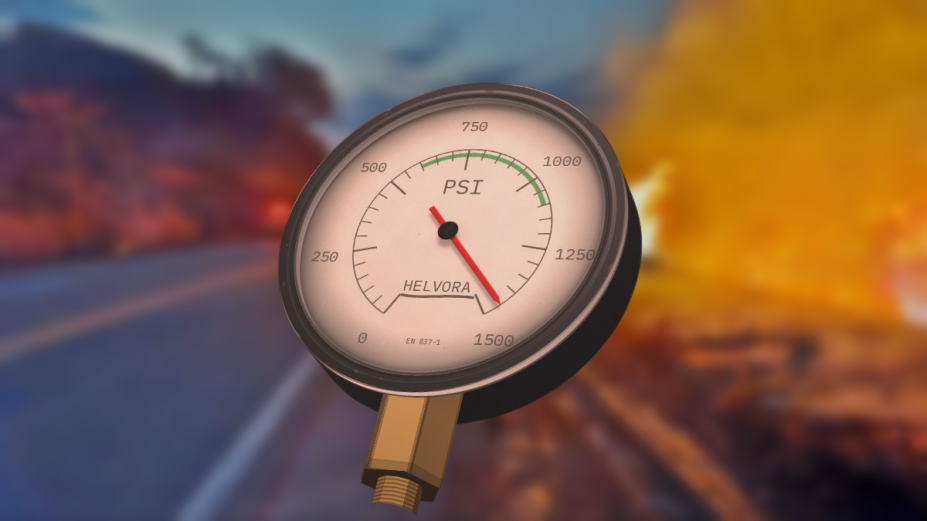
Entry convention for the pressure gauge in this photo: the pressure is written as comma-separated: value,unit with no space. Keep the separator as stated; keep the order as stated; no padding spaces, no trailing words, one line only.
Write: 1450,psi
